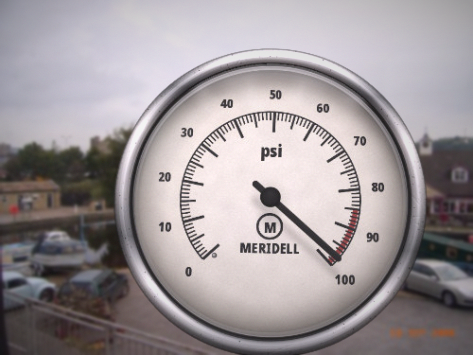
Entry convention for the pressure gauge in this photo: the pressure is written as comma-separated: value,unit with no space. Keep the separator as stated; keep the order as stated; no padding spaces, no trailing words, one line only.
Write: 98,psi
